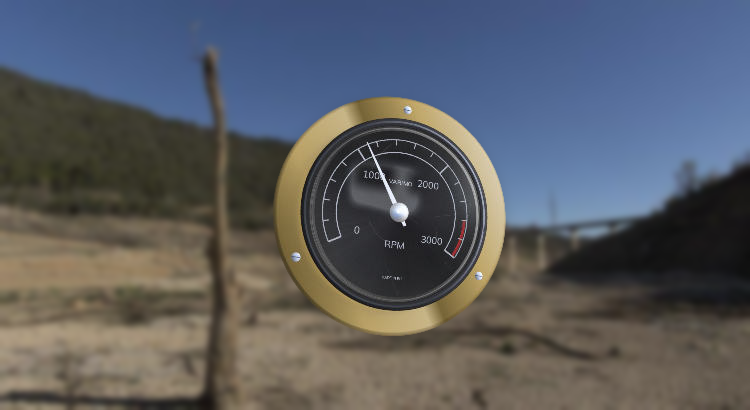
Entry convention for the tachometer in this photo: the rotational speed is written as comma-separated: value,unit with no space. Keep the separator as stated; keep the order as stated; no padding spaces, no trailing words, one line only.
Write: 1100,rpm
